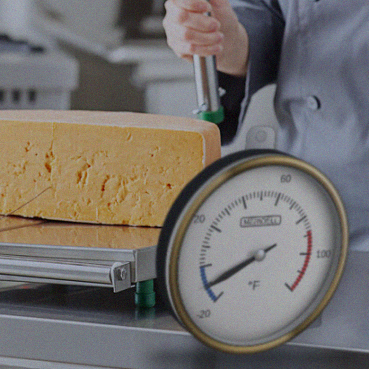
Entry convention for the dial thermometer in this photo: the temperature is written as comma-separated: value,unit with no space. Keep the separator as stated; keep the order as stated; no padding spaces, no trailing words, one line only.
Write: -10,°F
